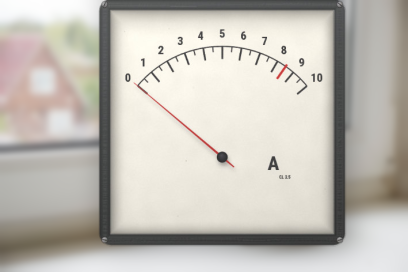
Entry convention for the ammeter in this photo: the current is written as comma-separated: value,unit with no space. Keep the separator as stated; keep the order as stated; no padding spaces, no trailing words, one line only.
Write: 0,A
